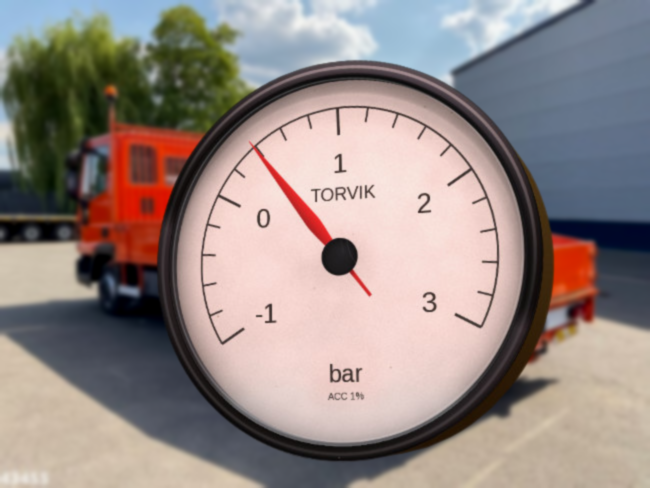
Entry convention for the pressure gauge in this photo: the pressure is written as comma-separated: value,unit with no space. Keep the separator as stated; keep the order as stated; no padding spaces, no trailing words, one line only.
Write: 0.4,bar
